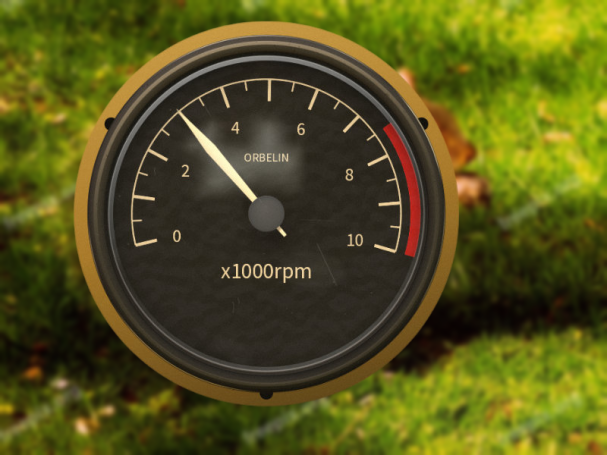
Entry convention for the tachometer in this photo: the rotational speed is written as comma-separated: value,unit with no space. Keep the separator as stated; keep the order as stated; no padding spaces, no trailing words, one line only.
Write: 3000,rpm
